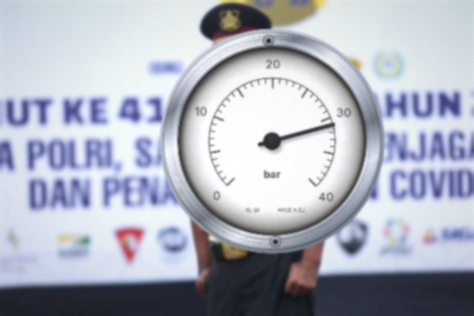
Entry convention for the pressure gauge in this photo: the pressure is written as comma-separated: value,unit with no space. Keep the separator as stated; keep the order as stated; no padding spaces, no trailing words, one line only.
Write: 31,bar
